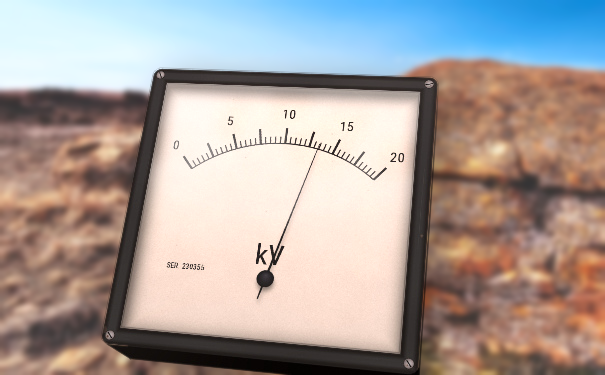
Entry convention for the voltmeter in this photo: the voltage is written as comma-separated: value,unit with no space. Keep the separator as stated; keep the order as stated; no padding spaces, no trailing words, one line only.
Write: 13.5,kV
